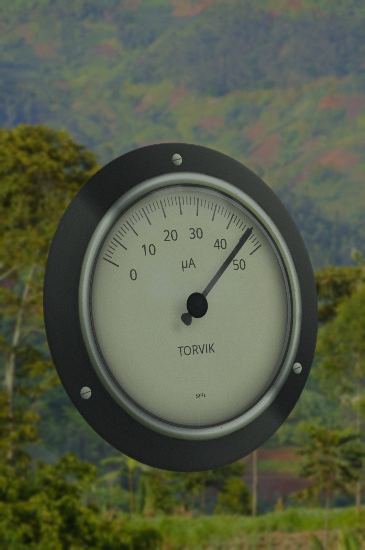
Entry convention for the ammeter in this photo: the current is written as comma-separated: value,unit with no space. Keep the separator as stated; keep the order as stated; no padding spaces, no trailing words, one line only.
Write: 45,µA
